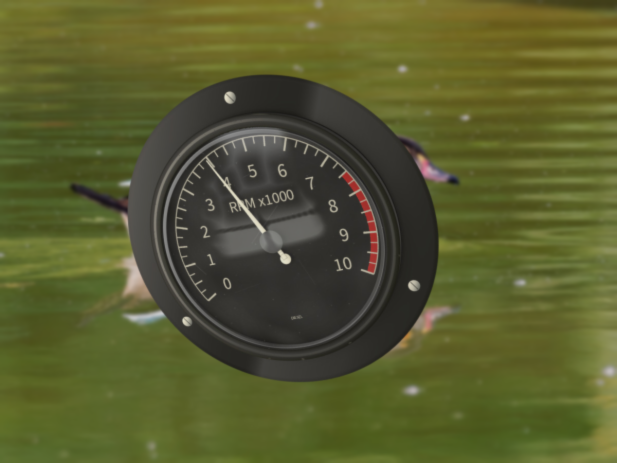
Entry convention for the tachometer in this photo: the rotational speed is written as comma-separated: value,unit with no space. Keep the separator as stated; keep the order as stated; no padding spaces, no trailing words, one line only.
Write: 4000,rpm
